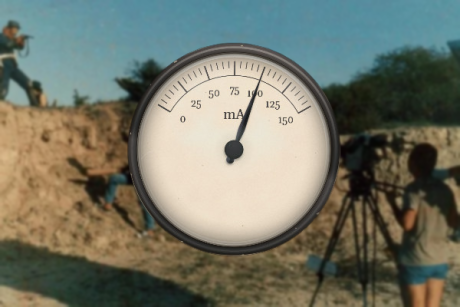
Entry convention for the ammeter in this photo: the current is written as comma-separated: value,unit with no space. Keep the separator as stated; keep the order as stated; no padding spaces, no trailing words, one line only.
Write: 100,mA
